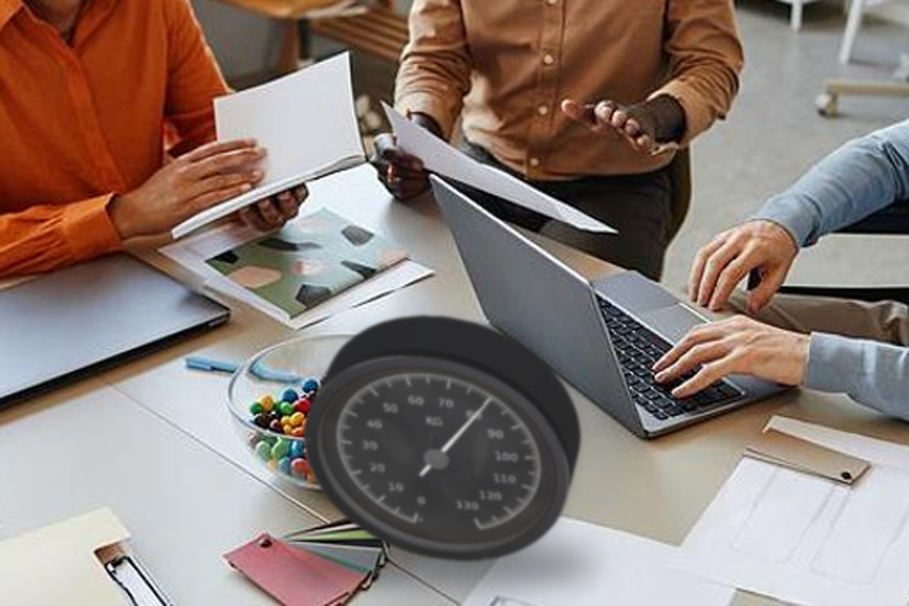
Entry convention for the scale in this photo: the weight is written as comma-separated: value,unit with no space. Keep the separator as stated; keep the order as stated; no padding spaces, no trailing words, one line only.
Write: 80,kg
